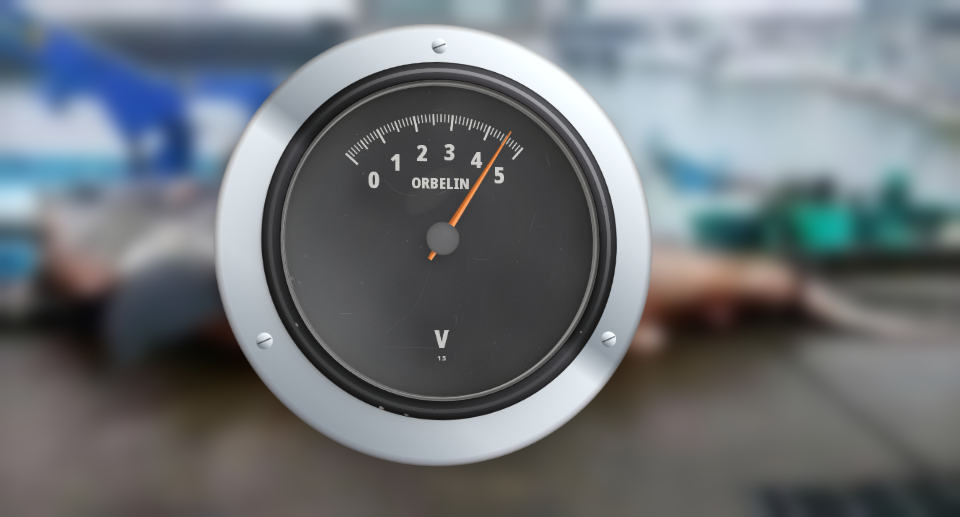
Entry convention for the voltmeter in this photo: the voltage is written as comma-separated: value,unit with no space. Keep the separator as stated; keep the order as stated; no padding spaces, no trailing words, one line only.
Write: 4.5,V
